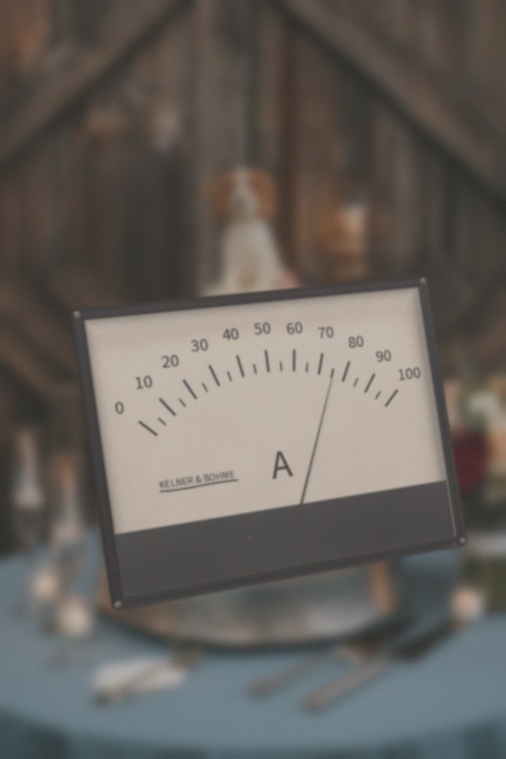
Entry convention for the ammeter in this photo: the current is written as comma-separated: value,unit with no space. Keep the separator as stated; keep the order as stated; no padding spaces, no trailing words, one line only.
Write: 75,A
